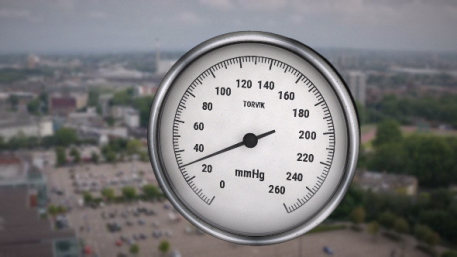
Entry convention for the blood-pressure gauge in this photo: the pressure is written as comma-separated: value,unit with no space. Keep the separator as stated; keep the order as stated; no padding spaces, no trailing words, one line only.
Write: 30,mmHg
